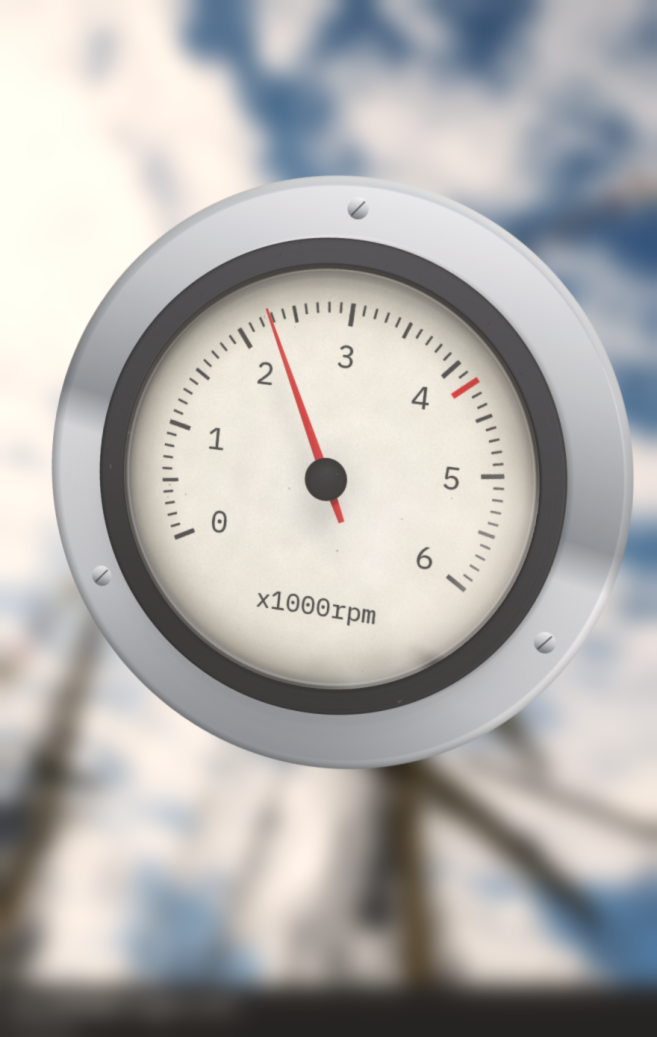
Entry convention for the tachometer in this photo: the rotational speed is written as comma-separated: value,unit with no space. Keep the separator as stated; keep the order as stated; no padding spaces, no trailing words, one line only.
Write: 2300,rpm
